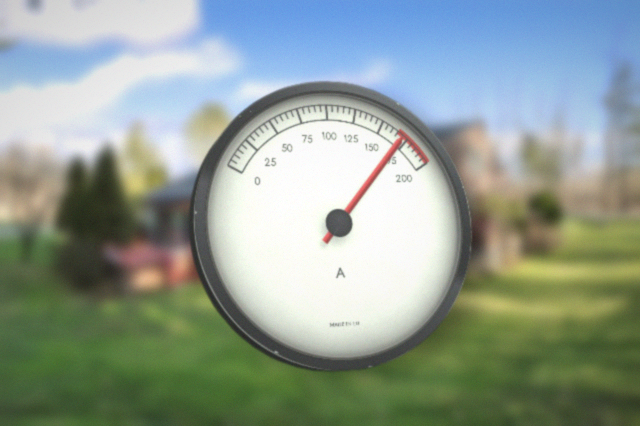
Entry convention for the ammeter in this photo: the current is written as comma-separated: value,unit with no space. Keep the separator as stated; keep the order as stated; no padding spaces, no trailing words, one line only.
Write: 170,A
